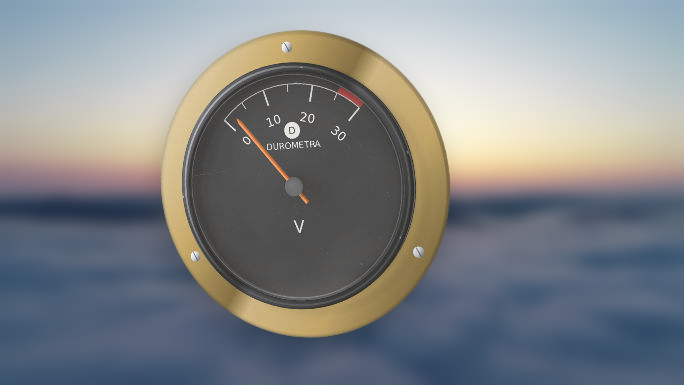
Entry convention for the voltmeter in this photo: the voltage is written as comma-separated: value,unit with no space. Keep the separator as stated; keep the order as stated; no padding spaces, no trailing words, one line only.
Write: 2.5,V
